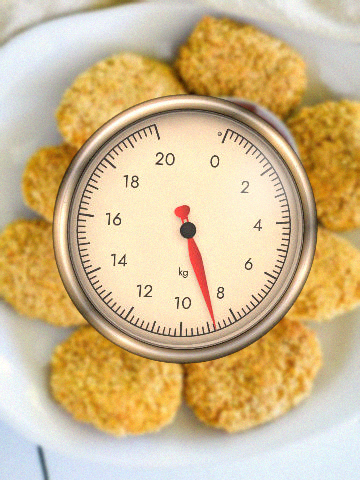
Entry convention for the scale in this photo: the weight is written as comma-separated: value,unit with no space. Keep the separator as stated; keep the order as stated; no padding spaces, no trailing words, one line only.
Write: 8.8,kg
